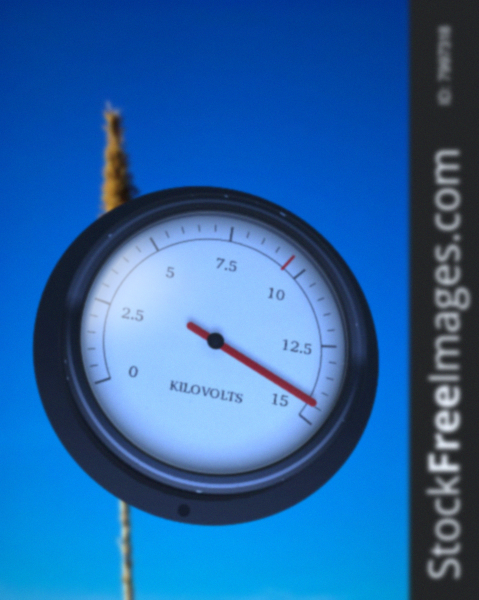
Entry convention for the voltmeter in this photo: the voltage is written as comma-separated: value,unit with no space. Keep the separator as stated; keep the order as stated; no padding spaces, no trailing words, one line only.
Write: 14.5,kV
